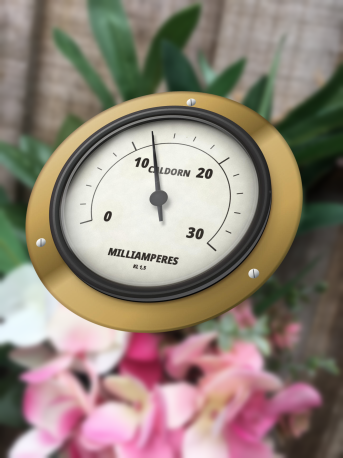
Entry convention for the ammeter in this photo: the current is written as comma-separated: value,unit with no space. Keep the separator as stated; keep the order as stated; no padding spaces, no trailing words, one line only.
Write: 12,mA
